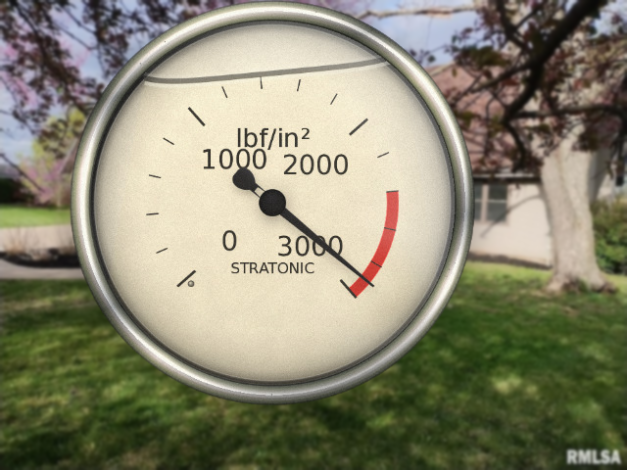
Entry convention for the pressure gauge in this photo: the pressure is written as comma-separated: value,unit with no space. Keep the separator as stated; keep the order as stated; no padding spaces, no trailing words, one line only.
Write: 2900,psi
